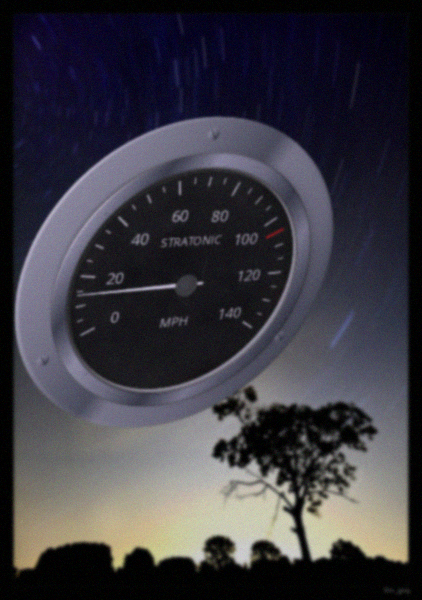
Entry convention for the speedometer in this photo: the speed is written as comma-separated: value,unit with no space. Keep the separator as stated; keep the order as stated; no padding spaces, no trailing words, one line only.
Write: 15,mph
